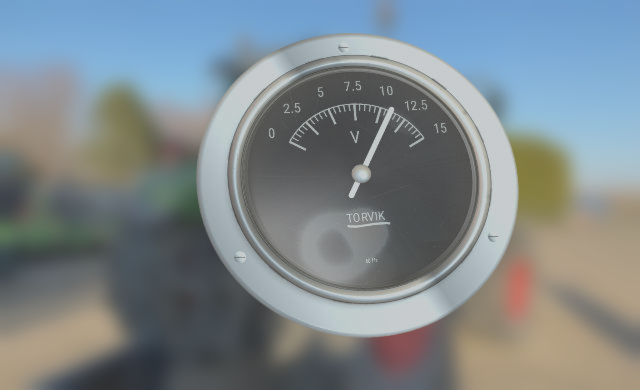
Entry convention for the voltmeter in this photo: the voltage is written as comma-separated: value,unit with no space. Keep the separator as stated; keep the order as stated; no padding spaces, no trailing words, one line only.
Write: 11,V
